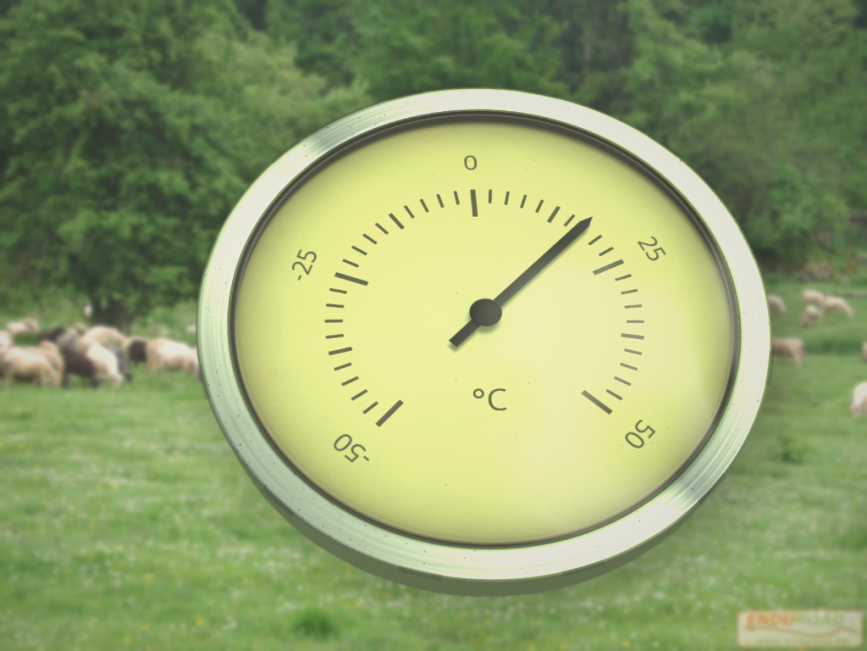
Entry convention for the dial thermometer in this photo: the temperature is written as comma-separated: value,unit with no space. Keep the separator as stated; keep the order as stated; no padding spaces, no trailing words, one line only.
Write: 17.5,°C
